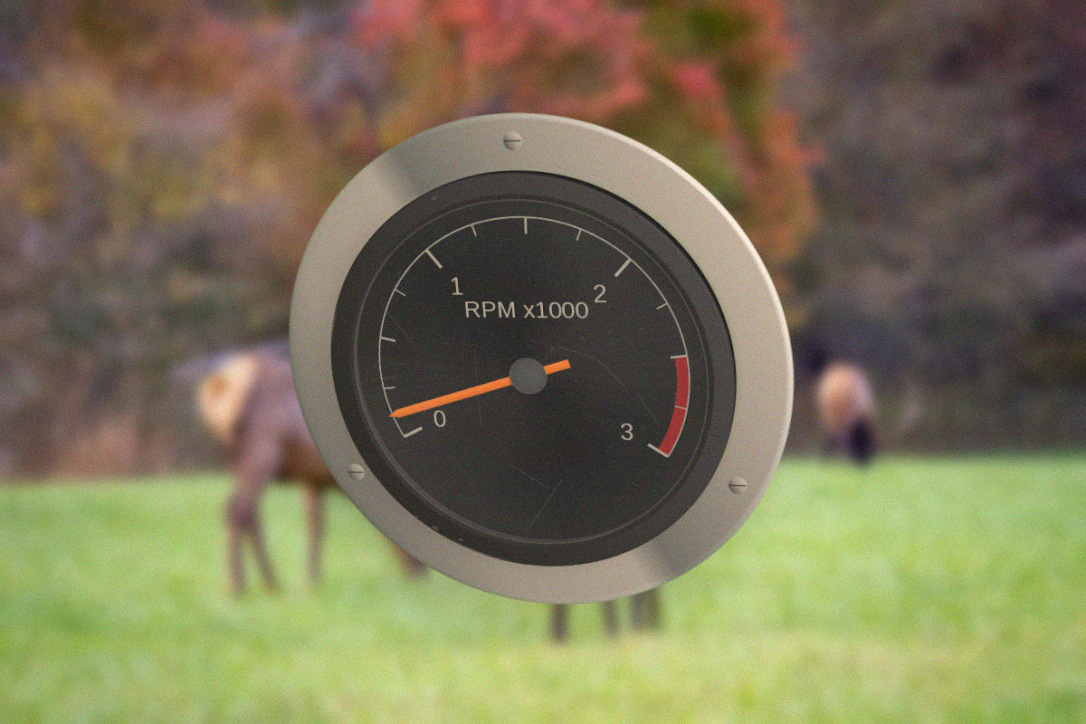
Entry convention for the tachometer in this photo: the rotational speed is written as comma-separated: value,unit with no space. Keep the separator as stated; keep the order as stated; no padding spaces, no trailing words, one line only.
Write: 125,rpm
